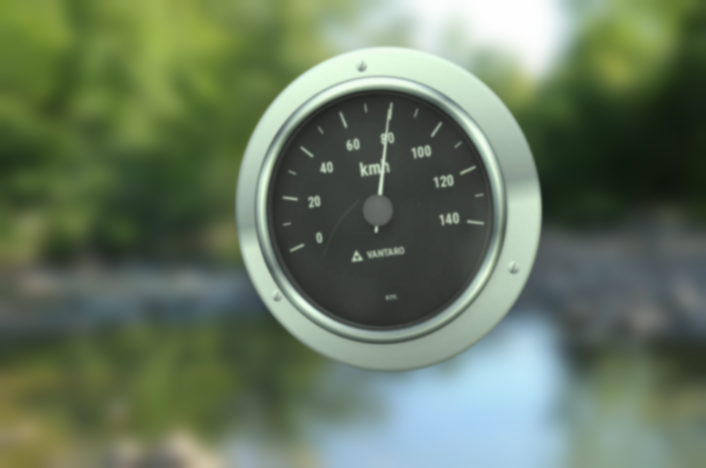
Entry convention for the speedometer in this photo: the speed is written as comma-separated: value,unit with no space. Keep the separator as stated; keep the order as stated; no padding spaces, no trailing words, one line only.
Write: 80,km/h
